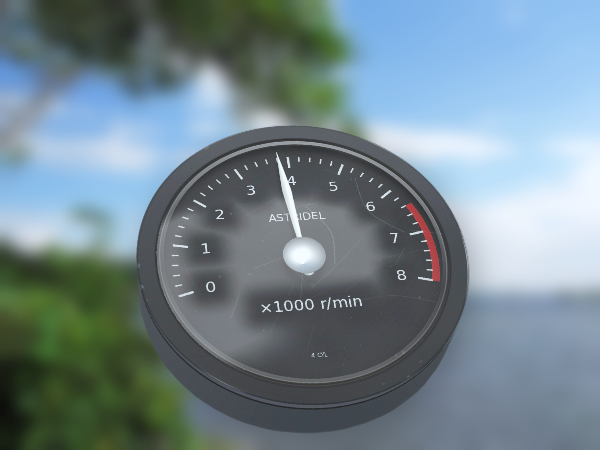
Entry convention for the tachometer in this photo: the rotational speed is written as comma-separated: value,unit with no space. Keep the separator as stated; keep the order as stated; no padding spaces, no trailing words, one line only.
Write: 3800,rpm
